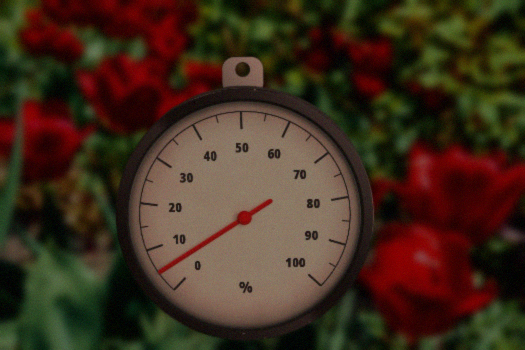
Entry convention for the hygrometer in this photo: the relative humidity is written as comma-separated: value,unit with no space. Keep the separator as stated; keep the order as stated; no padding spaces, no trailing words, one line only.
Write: 5,%
